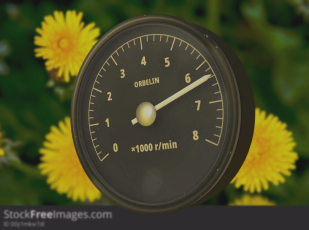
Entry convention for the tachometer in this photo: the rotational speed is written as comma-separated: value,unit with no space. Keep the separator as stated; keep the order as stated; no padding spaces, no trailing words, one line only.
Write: 6400,rpm
